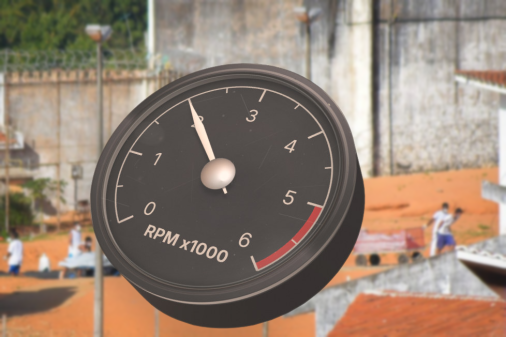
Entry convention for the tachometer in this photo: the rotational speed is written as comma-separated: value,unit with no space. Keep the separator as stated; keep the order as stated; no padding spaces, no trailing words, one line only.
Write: 2000,rpm
